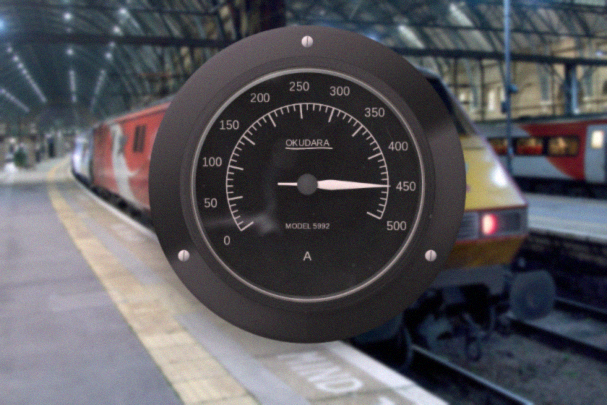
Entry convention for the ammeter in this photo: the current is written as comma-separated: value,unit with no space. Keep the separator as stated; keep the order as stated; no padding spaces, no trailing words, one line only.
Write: 450,A
